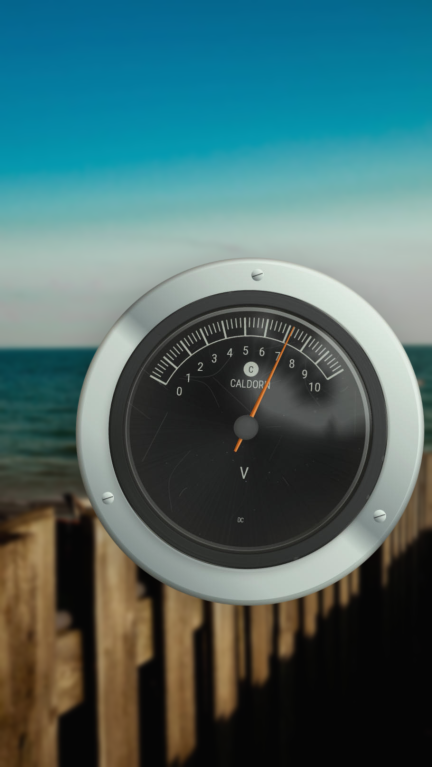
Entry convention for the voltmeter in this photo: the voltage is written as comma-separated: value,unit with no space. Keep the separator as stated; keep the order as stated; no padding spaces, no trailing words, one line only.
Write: 7.2,V
